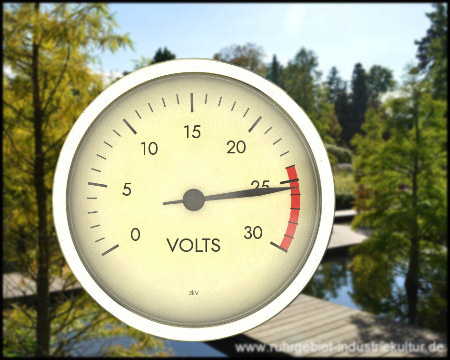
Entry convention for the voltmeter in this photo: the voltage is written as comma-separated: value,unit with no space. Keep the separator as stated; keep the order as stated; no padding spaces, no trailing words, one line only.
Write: 25.5,V
